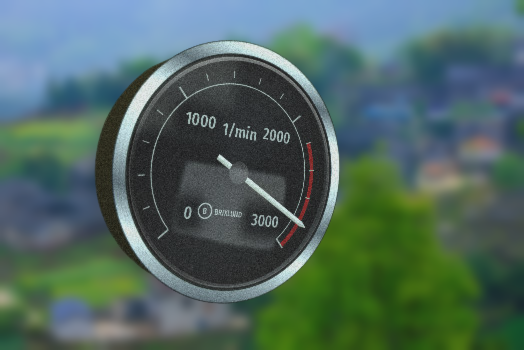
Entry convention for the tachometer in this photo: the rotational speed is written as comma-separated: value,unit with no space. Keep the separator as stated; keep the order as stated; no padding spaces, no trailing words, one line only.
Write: 2800,rpm
